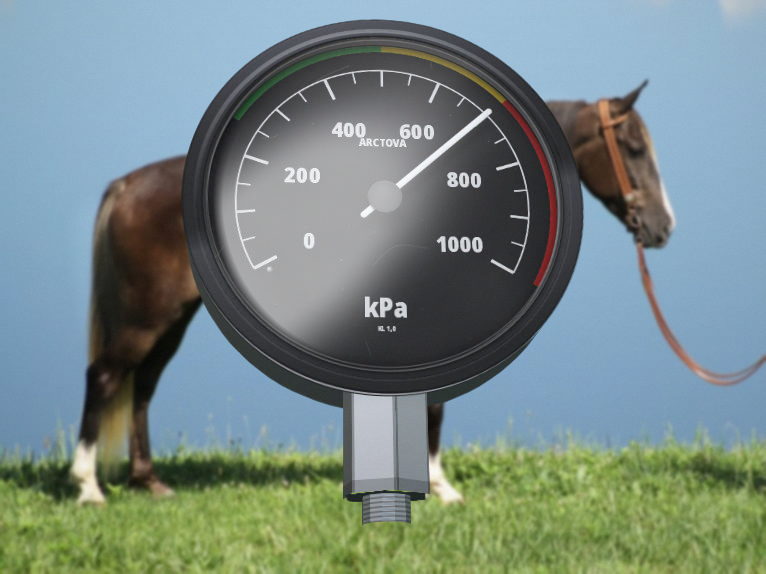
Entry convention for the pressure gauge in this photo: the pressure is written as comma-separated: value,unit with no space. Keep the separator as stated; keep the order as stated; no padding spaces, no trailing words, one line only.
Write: 700,kPa
